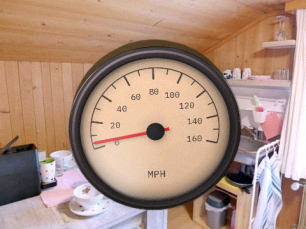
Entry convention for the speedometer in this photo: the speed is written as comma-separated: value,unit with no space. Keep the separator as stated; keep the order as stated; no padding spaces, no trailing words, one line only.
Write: 5,mph
